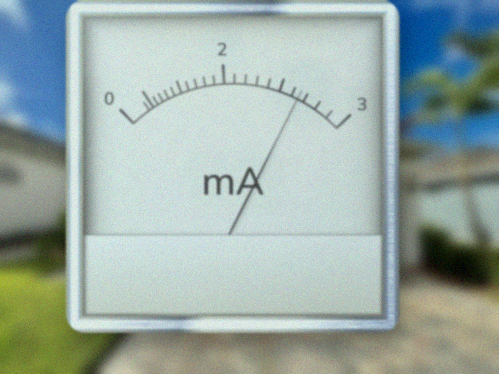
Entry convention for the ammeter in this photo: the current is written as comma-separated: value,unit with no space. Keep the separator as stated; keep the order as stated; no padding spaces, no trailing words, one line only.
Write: 2.65,mA
